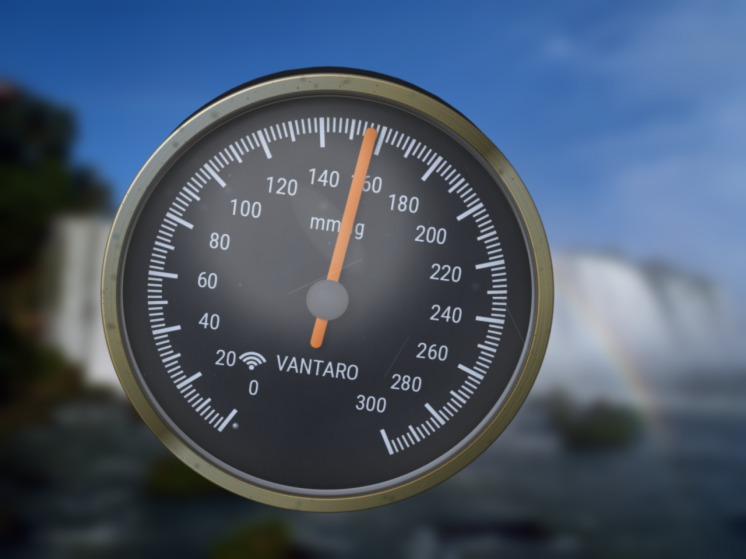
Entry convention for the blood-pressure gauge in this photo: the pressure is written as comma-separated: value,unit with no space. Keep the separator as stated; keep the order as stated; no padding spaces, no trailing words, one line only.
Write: 156,mmHg
